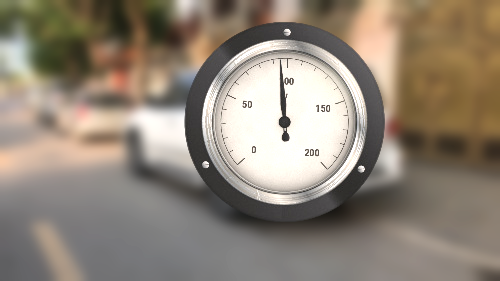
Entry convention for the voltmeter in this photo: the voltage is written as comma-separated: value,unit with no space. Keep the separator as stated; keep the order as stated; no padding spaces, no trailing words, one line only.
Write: 95,V
